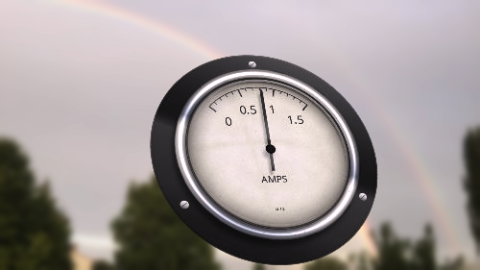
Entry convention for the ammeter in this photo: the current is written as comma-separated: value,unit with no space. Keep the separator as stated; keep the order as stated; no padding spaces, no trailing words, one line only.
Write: 0.8,A
